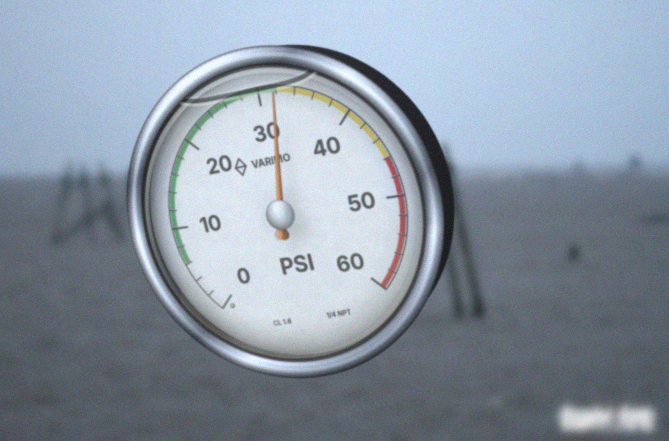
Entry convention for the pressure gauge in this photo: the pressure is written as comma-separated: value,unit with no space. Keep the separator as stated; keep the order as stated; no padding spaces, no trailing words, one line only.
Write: 32,psi
